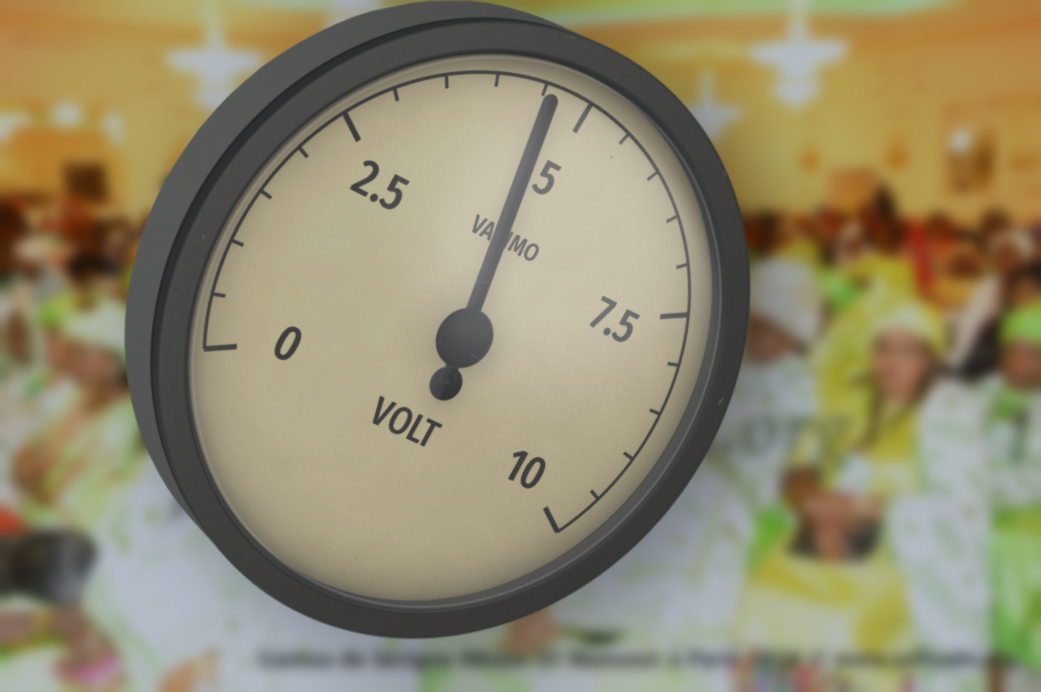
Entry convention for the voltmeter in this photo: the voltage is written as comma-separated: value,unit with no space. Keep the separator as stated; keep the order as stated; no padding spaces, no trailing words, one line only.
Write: 4.5,V
